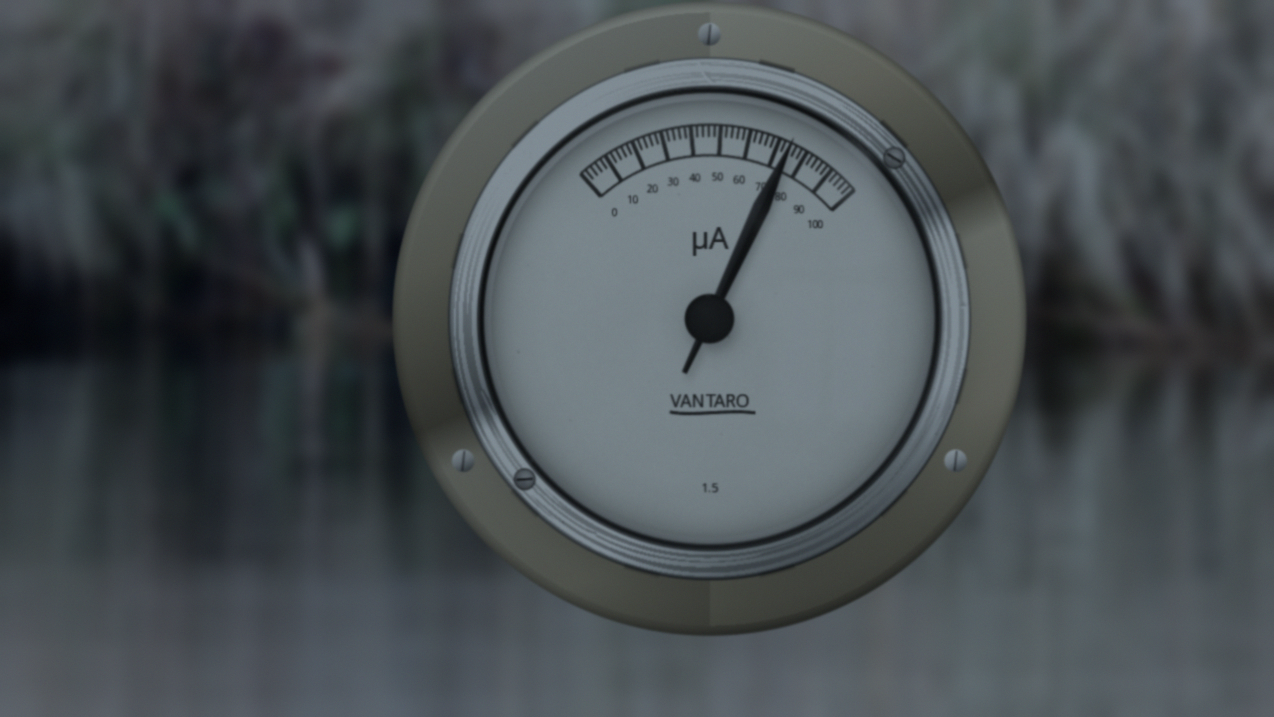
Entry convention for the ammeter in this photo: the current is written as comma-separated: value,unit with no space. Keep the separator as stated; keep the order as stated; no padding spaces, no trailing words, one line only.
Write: 74,µA
